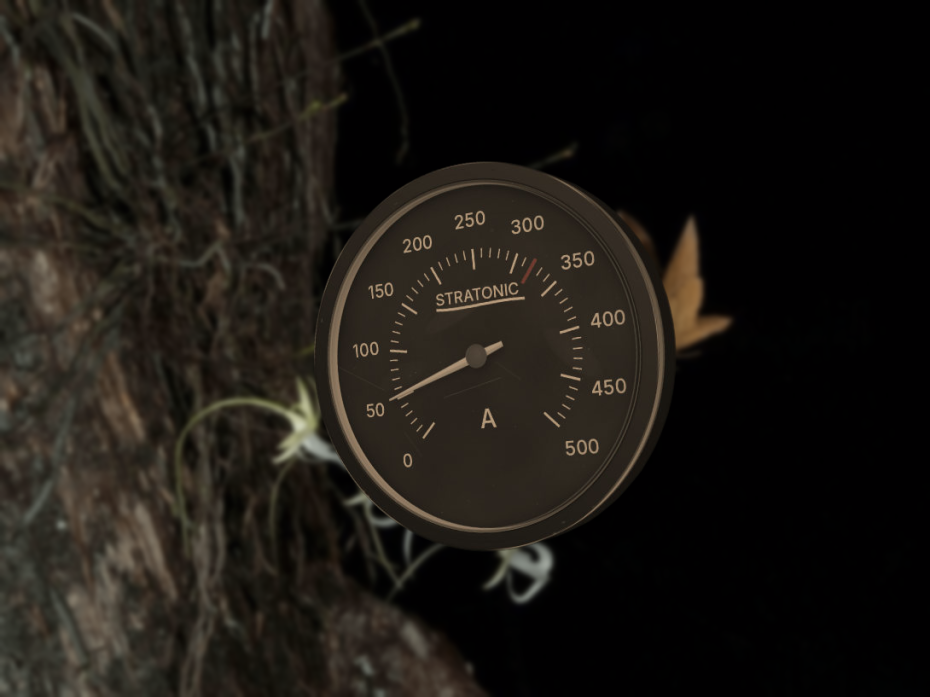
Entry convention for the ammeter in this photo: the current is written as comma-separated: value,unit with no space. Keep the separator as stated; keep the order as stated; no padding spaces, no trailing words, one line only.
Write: 50,A
